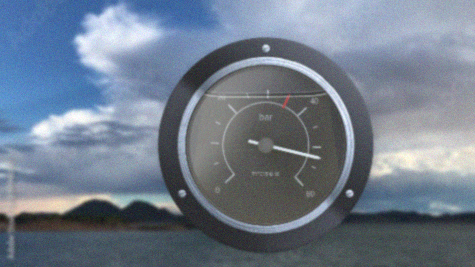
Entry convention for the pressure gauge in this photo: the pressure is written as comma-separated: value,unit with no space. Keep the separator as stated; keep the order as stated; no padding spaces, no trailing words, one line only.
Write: 52.5,bar
